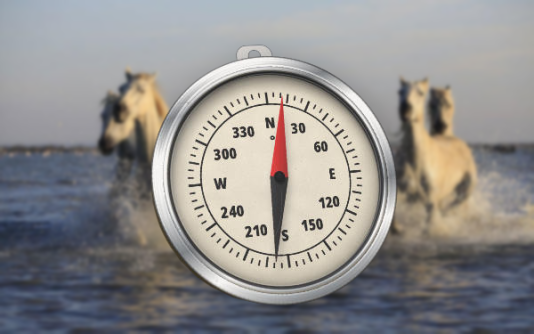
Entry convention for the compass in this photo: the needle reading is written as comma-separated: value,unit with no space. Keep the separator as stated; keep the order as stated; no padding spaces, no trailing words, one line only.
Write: 10,°
